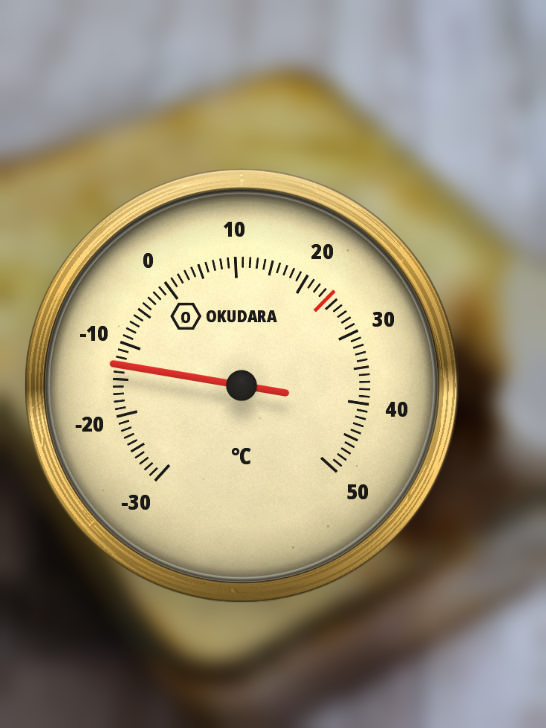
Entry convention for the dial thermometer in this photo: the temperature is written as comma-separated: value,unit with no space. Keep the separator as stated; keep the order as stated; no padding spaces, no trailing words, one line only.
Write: -13,°C
